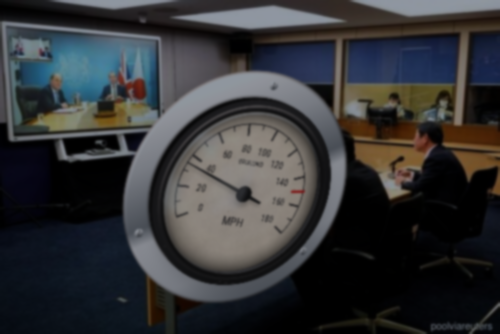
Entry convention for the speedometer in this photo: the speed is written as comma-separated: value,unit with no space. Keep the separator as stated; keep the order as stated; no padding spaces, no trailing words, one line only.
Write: 35,mph
